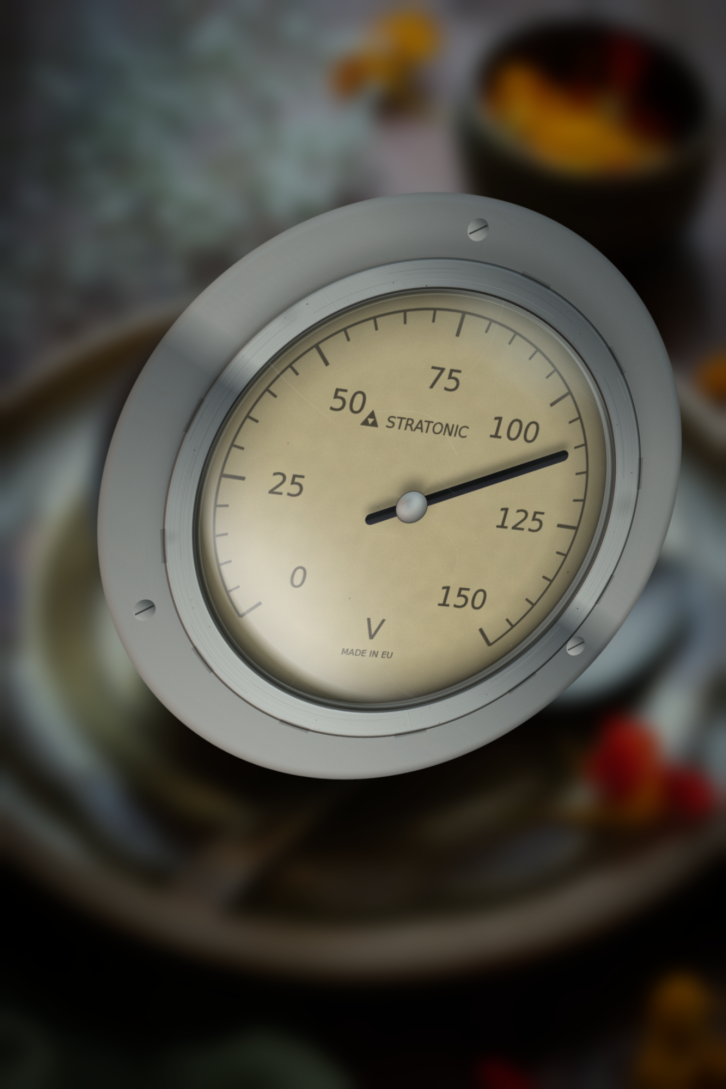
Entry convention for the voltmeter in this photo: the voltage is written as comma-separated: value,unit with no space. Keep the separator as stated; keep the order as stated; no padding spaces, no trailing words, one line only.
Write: 110,V
